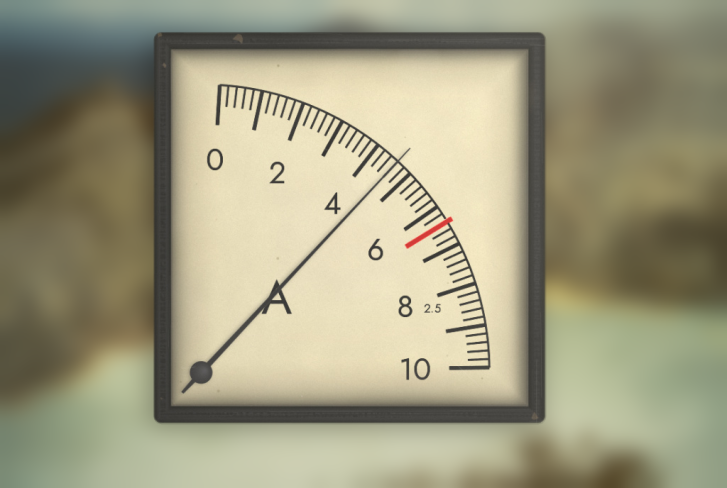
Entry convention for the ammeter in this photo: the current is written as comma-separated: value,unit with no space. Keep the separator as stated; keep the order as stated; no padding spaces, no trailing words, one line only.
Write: 4.6,A
